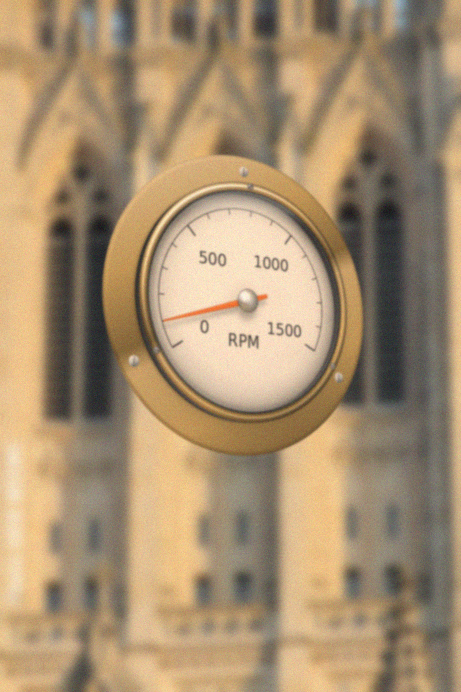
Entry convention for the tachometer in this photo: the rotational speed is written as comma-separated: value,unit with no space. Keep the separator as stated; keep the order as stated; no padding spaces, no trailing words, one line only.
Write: 100,rpm
